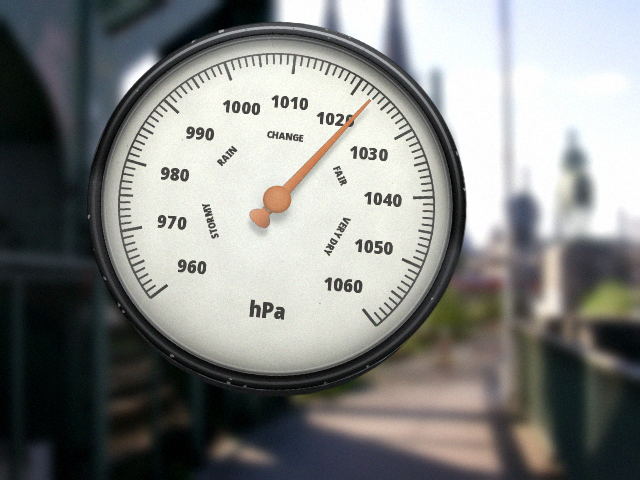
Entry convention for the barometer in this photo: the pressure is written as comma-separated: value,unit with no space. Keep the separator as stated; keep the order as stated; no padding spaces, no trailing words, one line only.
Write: 1023,hPa
